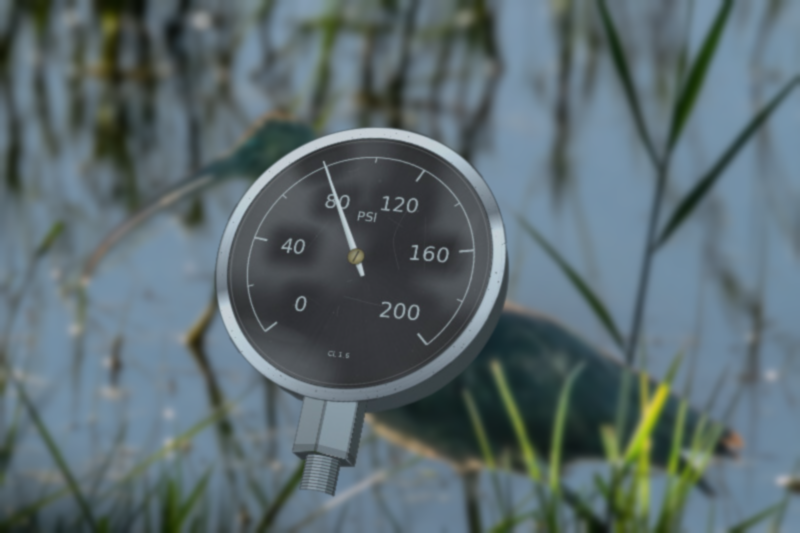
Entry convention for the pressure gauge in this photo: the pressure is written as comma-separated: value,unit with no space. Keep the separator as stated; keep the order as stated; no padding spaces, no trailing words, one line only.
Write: 80,psi
